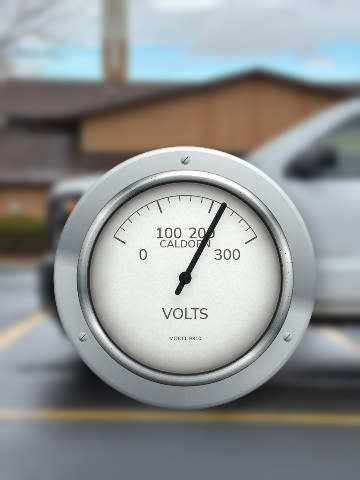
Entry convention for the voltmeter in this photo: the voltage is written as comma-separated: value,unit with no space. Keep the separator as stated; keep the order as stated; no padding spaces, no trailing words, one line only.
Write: 220,V
